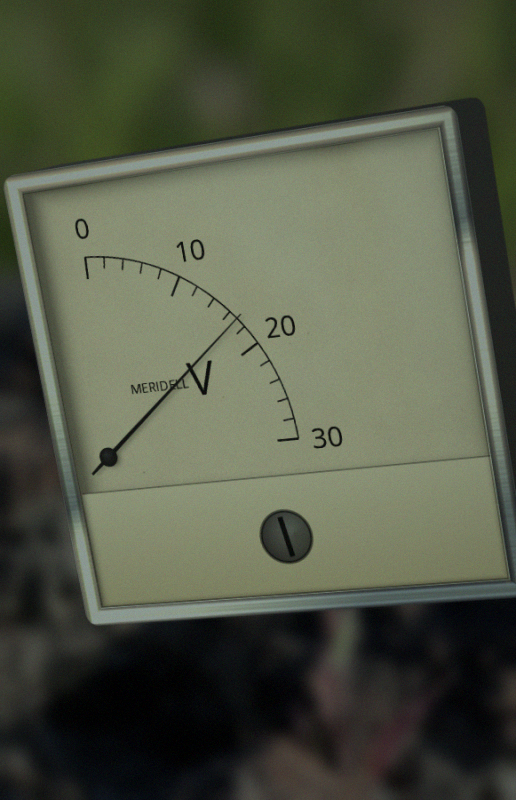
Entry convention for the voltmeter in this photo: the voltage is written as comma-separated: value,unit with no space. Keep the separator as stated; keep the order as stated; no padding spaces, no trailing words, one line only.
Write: 17,V
